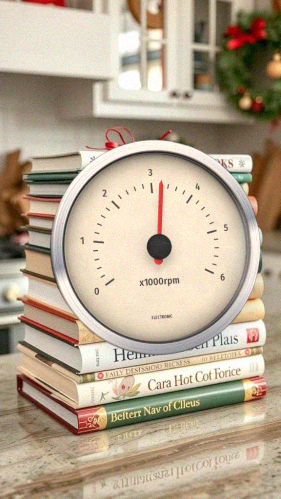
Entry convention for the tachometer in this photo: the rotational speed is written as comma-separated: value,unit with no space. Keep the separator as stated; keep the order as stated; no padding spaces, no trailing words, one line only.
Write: 3200,rpm
